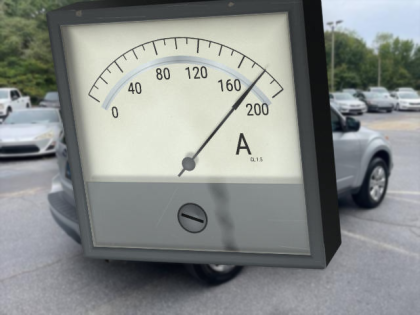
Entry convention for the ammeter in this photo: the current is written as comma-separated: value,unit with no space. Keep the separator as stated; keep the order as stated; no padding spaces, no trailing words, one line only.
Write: 180,A
